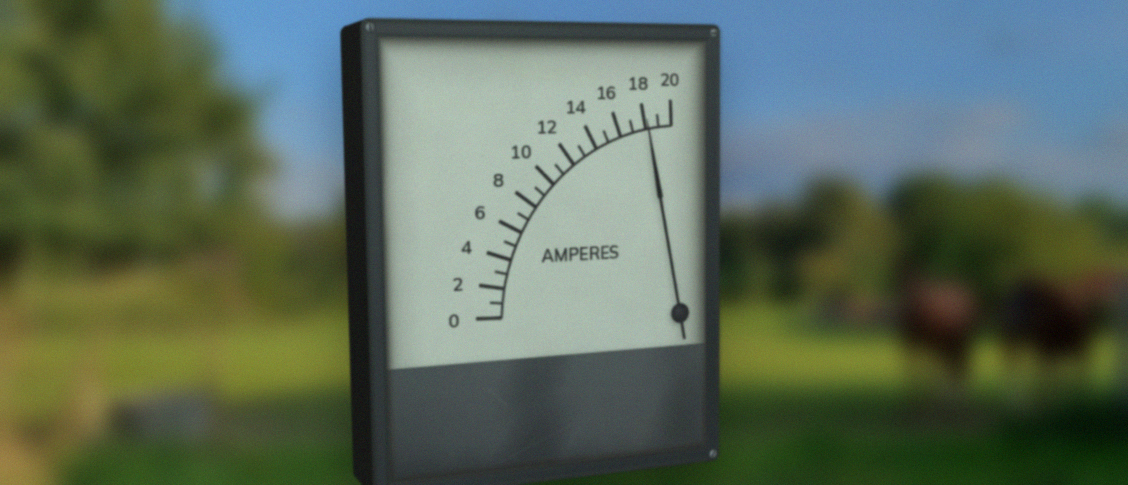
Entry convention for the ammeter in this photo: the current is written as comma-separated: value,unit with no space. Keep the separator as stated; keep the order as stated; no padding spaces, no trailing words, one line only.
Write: 18,A
